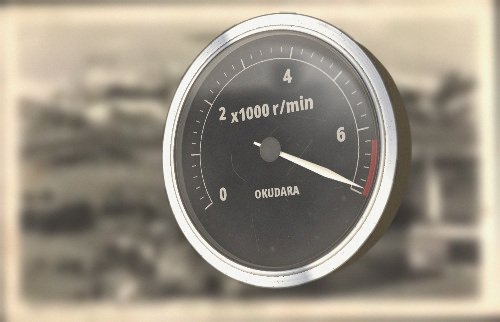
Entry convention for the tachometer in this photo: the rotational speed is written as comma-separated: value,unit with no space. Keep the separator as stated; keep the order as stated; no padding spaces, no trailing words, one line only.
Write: 6900,rpm
